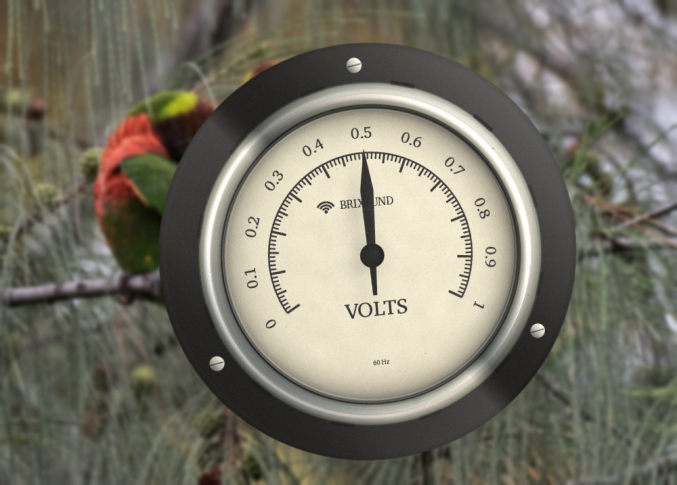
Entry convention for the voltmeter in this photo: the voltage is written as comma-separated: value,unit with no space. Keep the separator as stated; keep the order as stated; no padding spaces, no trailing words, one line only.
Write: 0.5,V
